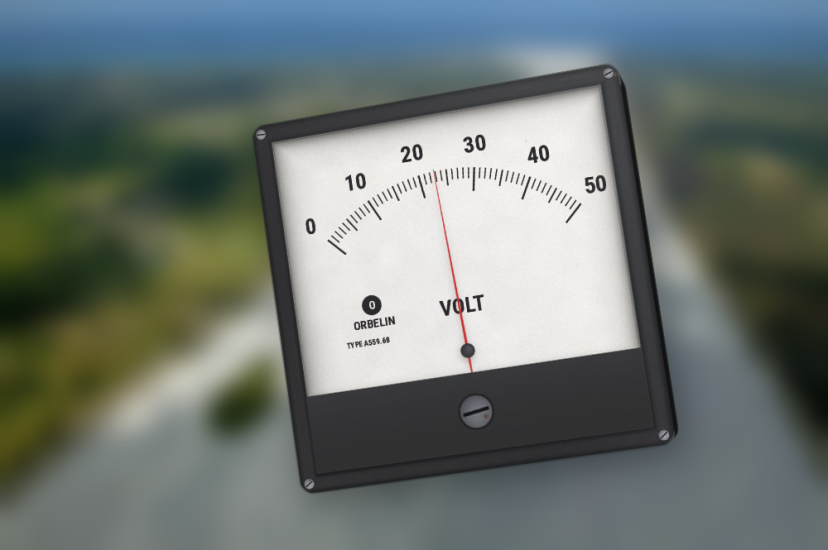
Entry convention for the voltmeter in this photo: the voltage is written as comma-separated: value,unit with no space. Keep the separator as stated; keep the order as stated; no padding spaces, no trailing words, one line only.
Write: 23,V
